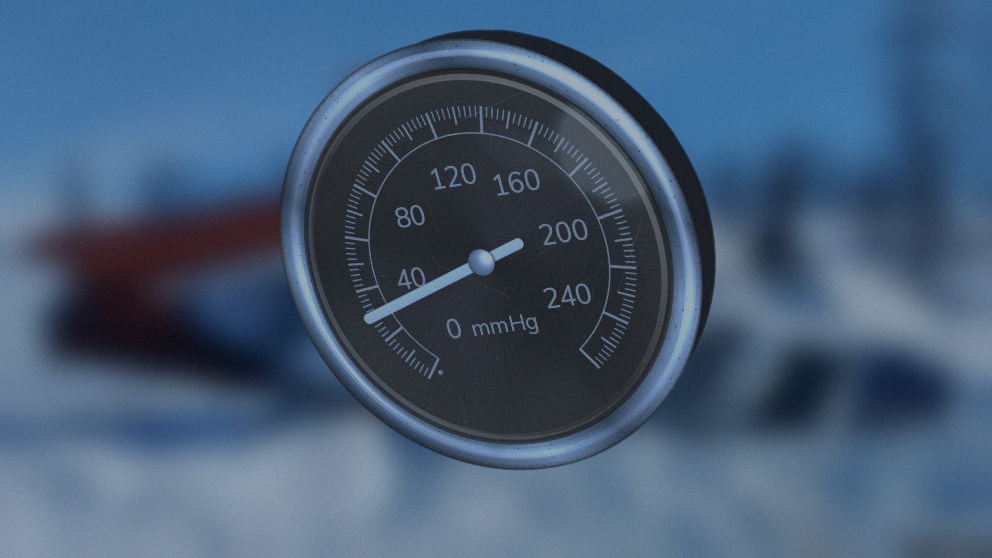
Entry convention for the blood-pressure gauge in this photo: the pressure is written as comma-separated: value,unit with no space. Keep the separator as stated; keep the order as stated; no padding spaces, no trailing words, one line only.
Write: 30,mmHg
